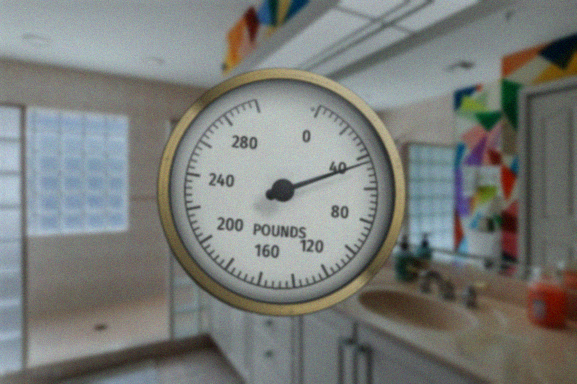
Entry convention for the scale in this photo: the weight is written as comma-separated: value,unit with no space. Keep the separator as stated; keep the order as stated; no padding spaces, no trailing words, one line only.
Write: 44,lb
